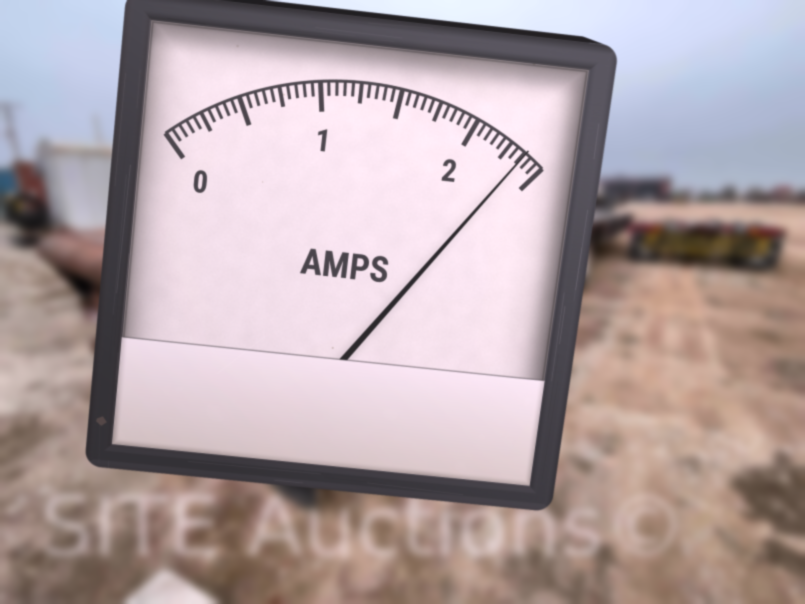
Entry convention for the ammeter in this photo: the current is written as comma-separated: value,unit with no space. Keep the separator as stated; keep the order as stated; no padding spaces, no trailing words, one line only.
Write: 2.35,A
